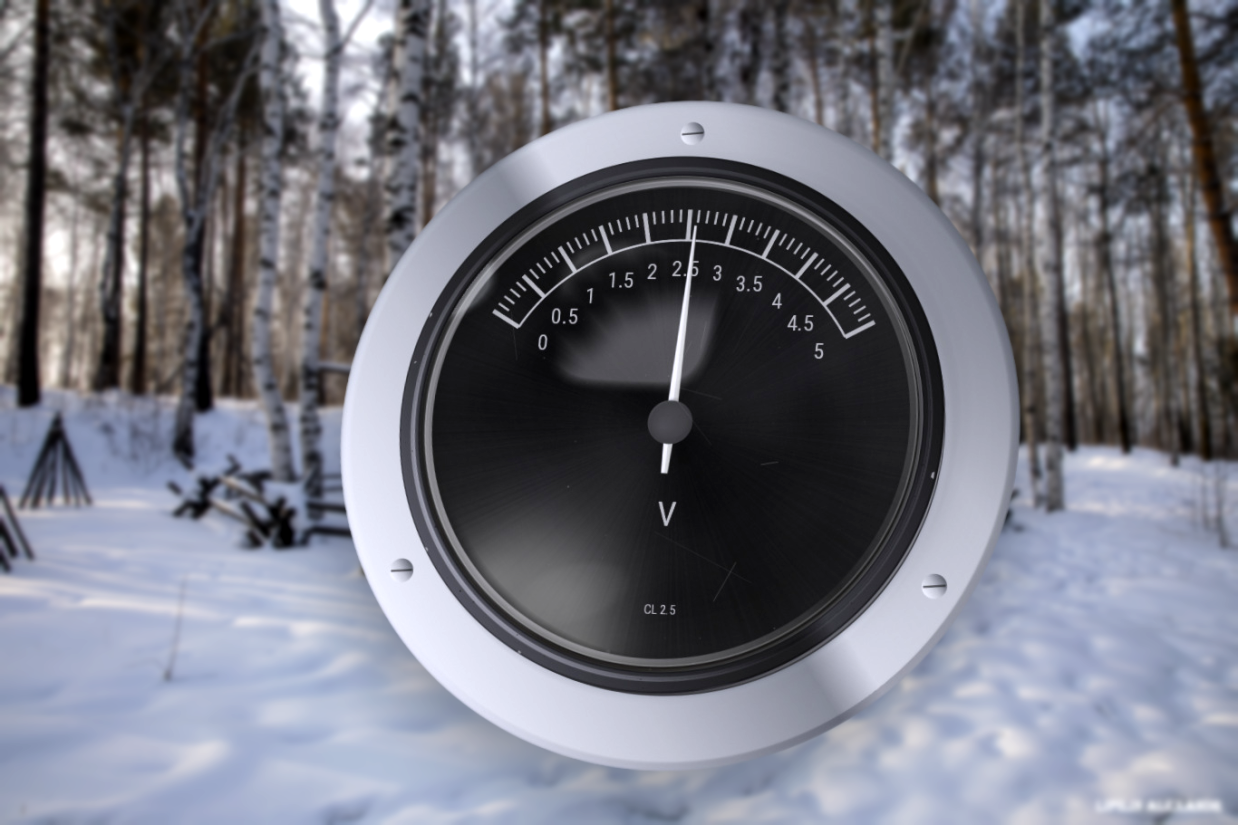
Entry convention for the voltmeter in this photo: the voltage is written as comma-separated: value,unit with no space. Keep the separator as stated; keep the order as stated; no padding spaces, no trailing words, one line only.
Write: 2.6,V
